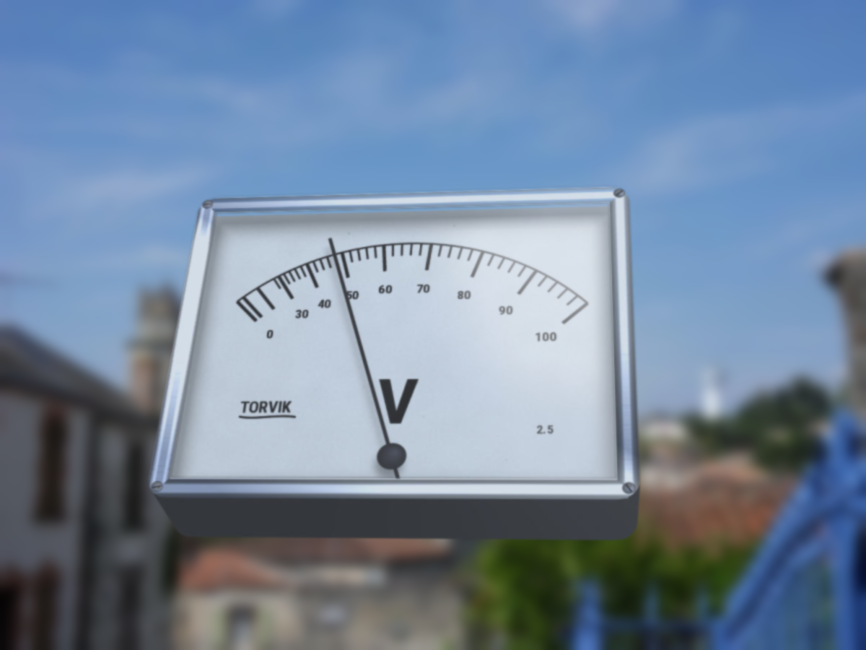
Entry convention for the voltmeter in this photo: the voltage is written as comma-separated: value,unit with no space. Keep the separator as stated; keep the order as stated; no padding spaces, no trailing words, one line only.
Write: 48,V
